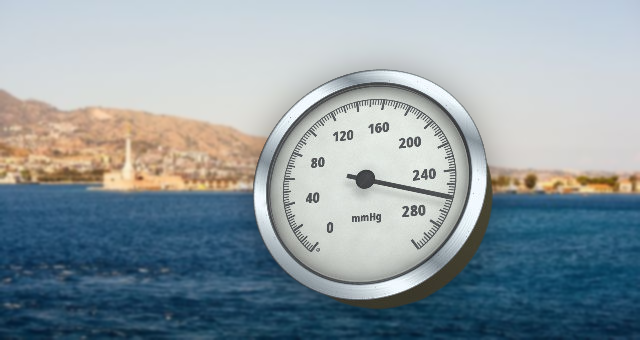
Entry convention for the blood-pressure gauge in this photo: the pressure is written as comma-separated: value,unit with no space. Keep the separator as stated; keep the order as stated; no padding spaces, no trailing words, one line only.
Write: 260,mmHg
